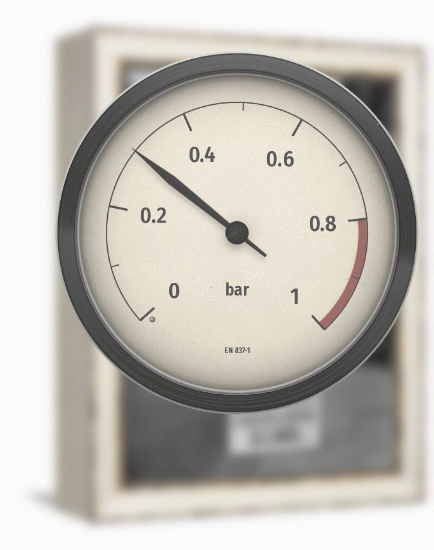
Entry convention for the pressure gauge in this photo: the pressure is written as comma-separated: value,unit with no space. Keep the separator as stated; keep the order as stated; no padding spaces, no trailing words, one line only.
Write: 0.3,bar
